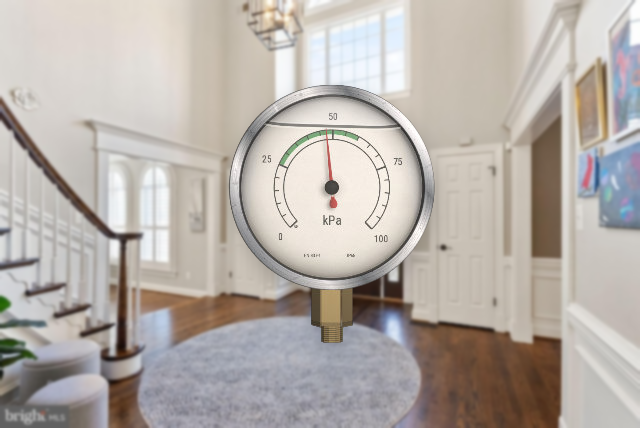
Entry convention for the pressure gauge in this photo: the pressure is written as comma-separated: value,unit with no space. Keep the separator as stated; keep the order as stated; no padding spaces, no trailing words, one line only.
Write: 47.5,kPa
